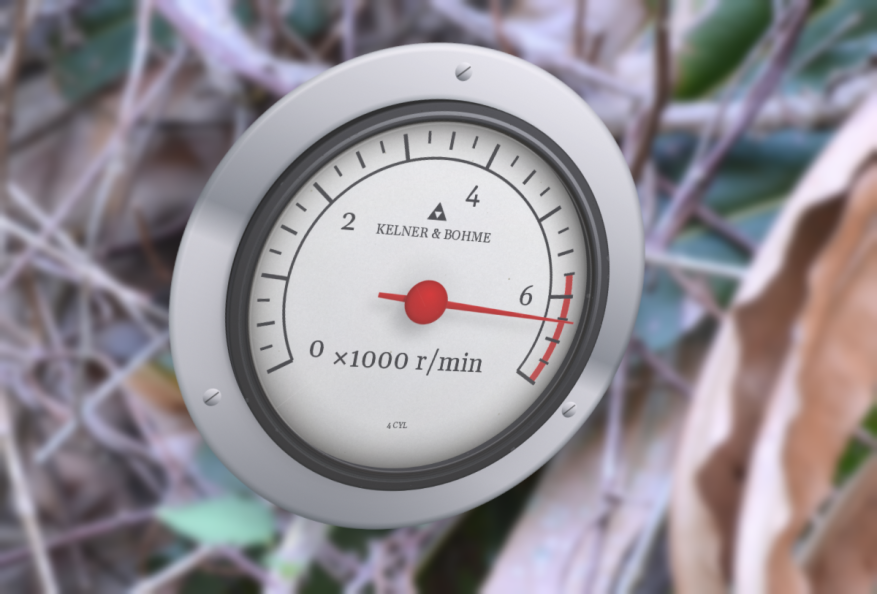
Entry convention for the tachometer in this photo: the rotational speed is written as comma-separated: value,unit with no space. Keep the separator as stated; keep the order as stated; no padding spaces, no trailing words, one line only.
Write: 6250,rpm
